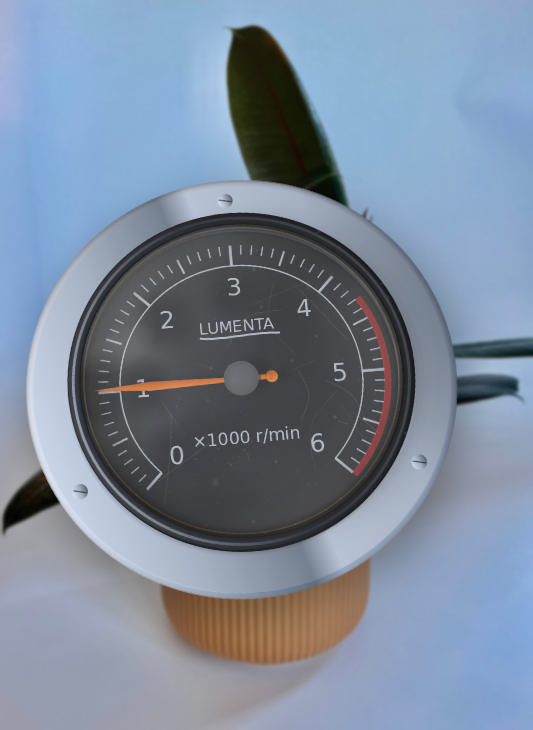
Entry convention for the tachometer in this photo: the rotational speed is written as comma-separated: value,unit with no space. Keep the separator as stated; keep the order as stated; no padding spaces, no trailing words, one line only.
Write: 1000,rpm
